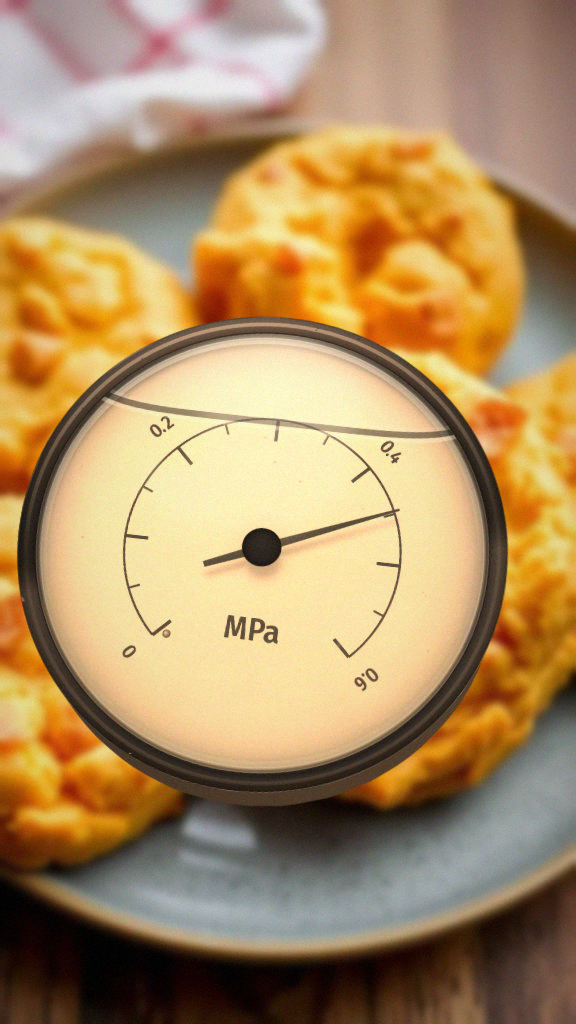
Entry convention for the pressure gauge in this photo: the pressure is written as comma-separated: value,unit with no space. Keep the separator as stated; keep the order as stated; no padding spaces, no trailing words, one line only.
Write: 0.45,MPa
